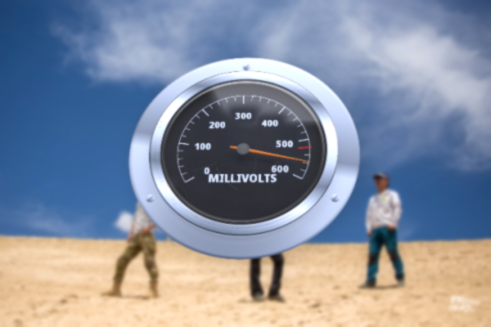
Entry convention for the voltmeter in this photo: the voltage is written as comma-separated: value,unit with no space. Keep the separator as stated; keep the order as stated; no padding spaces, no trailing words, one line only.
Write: 560,mV
